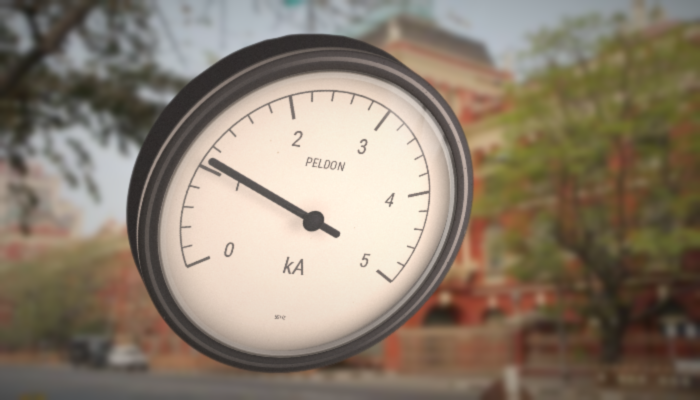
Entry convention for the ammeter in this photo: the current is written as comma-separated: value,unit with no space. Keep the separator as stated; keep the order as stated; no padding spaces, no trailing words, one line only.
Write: 1.1,kA
